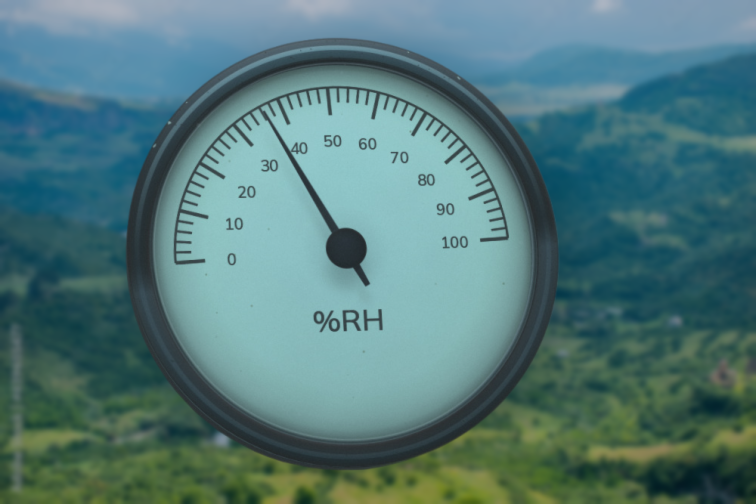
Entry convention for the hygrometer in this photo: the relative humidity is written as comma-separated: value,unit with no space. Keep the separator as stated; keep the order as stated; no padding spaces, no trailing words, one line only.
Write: 36,%
